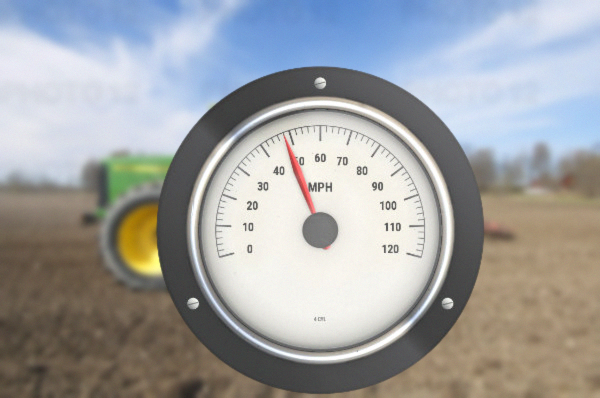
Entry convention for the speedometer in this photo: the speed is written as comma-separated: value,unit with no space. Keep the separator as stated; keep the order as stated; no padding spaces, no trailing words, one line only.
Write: 48,mph
